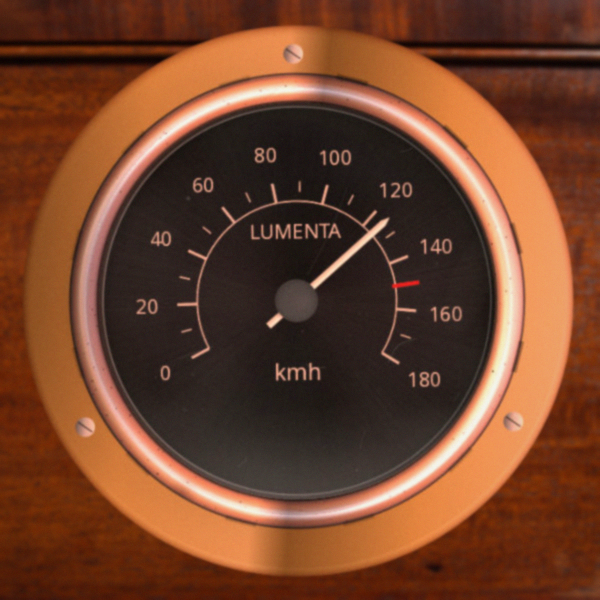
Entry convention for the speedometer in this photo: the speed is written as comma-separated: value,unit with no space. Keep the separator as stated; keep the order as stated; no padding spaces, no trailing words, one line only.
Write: 125,km/h
